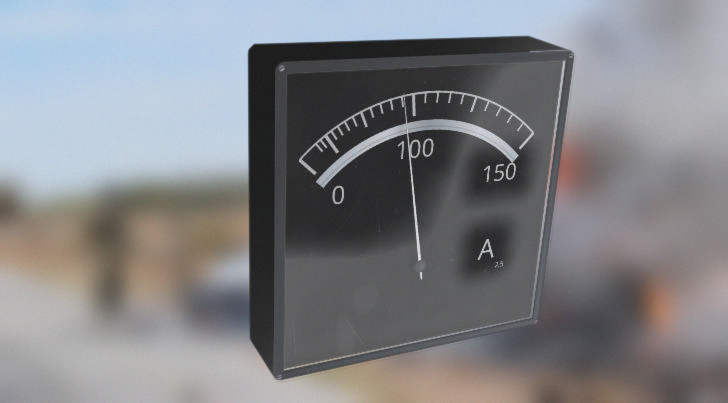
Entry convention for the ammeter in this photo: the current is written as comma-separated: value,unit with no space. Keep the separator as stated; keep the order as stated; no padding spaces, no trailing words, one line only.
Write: 95,A
